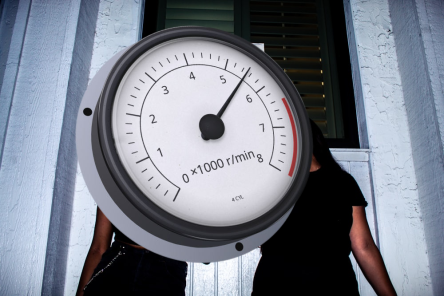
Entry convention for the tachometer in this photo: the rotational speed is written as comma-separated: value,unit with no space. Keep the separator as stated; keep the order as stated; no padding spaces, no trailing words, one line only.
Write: 5500,rpm
